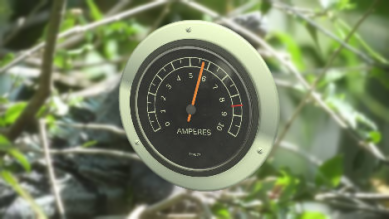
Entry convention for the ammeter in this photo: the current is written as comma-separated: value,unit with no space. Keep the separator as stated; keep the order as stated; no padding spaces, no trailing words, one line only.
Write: 5.75,A
